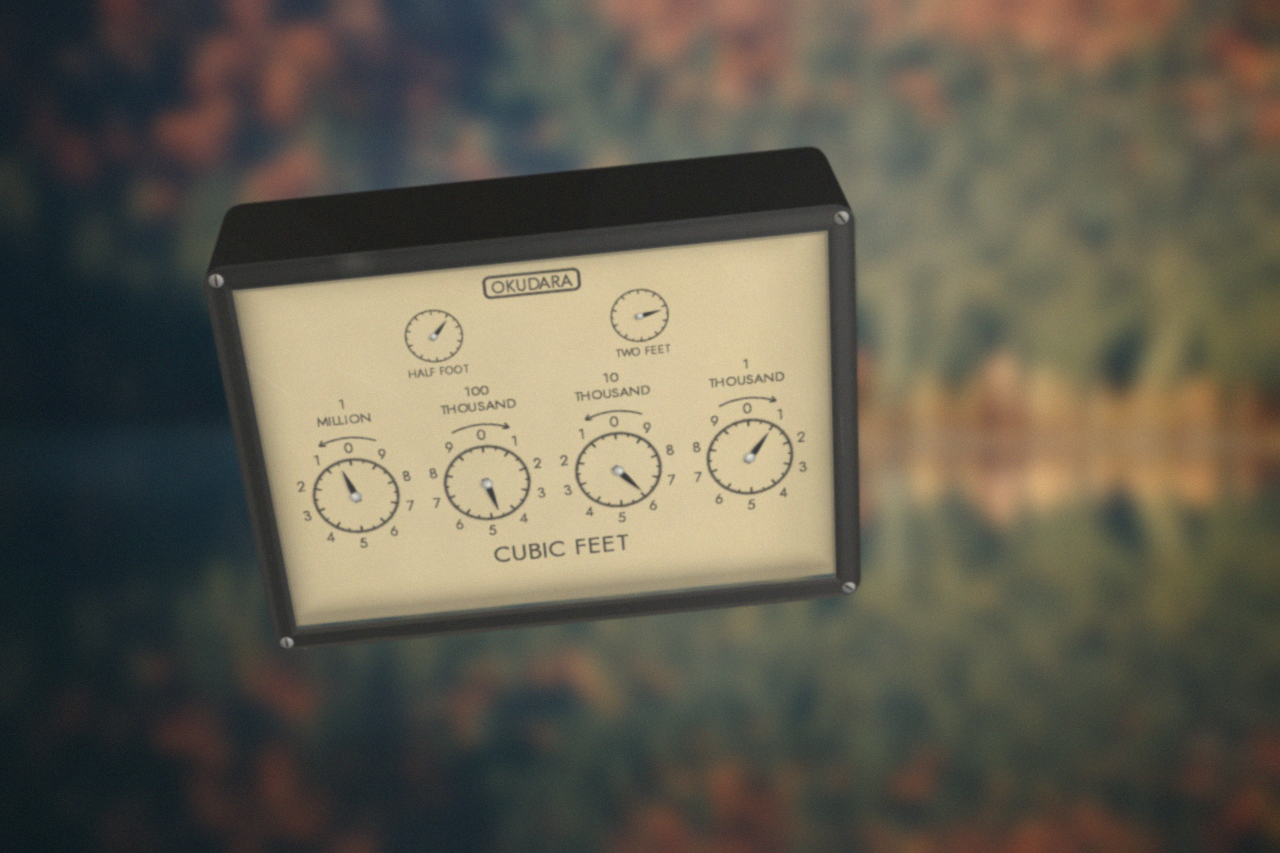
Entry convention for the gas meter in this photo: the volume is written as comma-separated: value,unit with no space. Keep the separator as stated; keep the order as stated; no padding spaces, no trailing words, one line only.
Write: 46100,ft³
